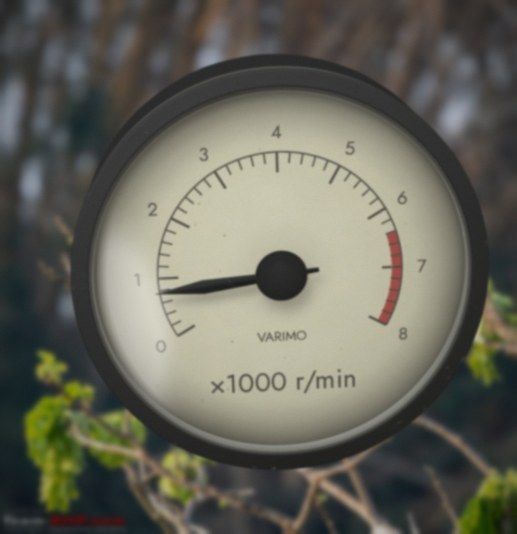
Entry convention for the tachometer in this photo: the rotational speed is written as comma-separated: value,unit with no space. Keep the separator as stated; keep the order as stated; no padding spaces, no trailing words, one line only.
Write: 800,rpm
